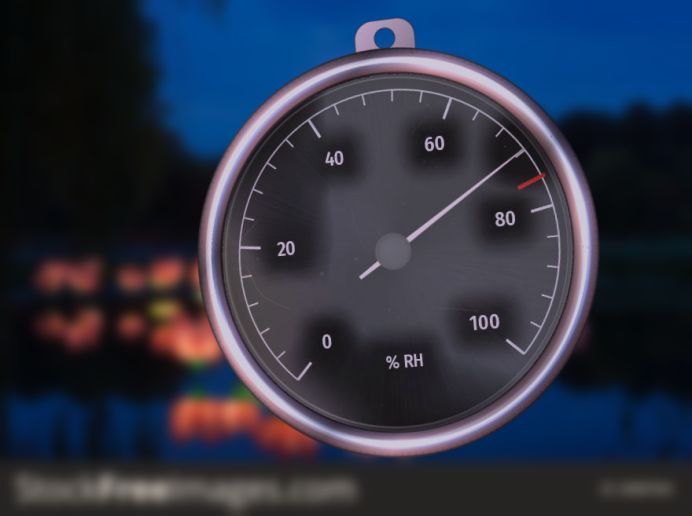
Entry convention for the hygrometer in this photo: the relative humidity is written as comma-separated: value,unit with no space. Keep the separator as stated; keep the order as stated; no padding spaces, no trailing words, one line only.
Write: 72,%
